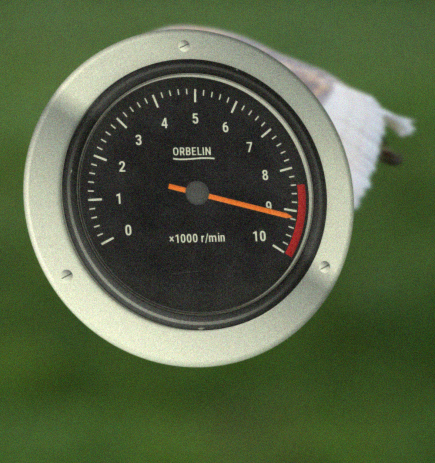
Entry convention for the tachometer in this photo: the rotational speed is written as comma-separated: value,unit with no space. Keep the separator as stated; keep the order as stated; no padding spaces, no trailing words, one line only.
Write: 9200,rpm
